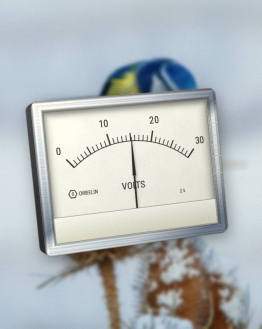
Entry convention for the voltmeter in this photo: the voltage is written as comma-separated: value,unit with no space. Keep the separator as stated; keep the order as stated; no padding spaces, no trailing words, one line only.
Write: 15,V
